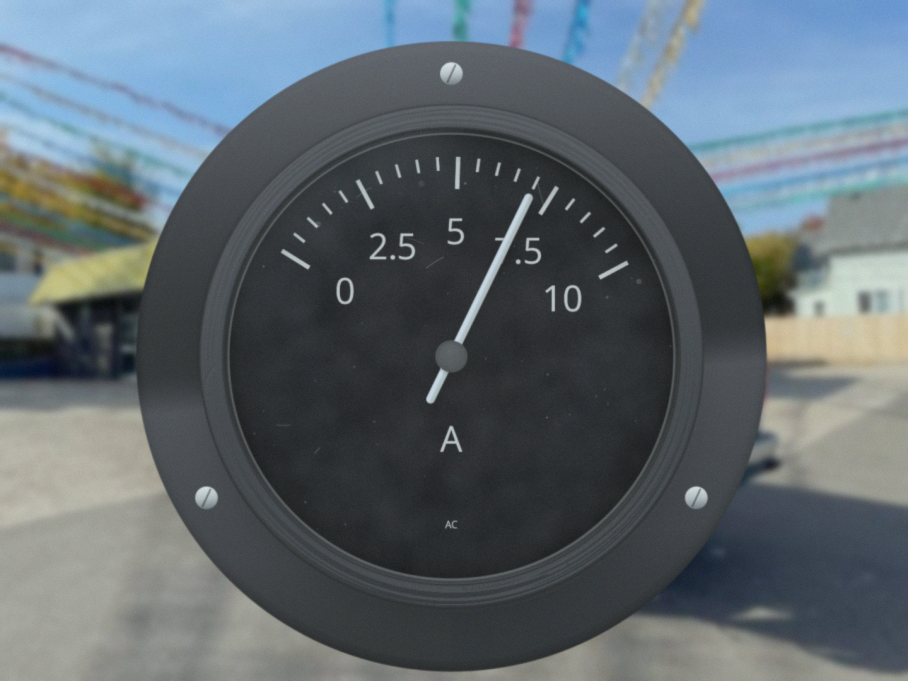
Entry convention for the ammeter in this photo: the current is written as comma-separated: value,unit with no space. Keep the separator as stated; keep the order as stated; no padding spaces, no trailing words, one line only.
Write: 7,A
